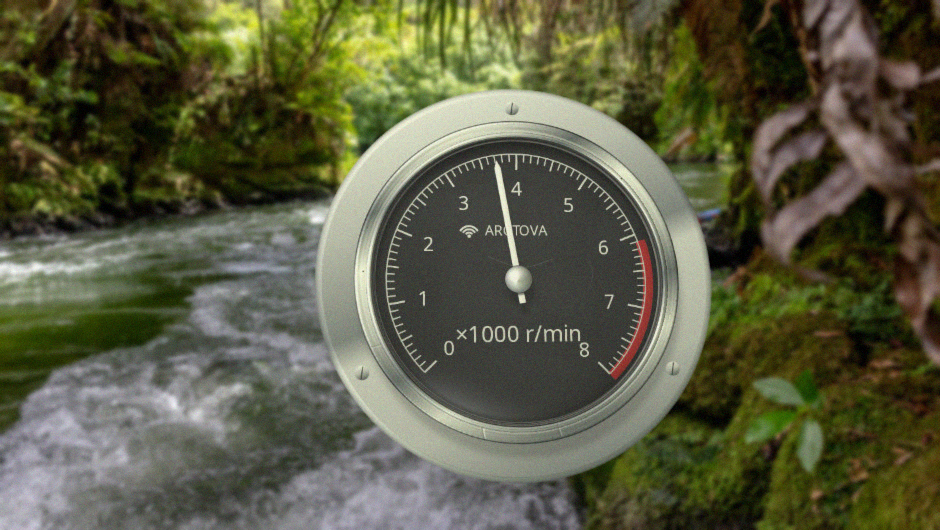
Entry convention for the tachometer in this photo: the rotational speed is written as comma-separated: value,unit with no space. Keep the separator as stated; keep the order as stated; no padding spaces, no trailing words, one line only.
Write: 3700,rpm
